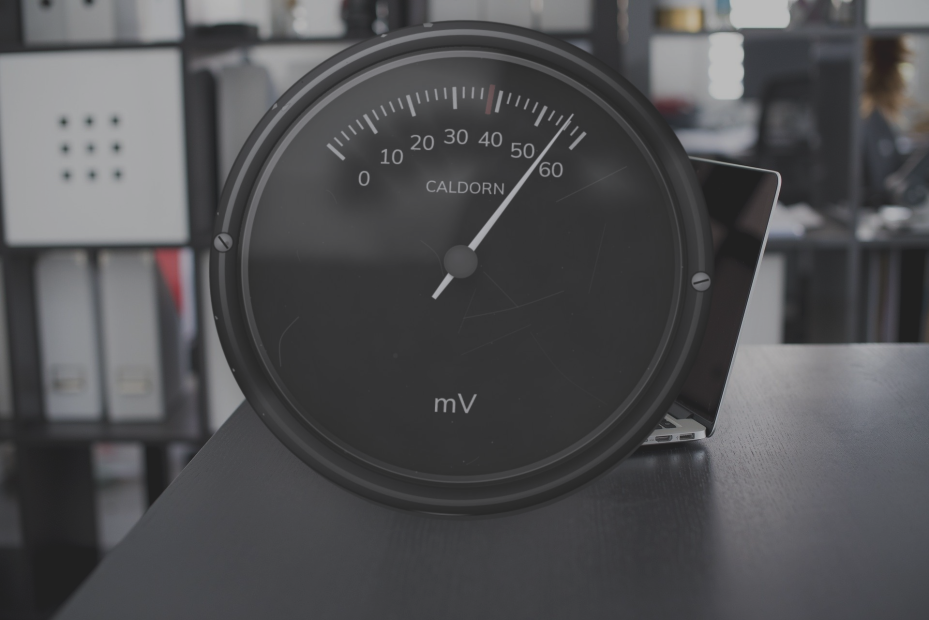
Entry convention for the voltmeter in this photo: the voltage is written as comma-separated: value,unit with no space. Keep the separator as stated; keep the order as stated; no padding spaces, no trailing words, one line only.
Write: 56,mV
